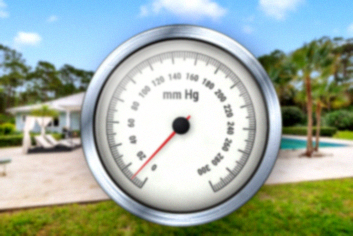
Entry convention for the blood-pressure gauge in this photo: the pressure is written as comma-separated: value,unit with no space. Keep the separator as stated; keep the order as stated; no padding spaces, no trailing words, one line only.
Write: 10,mmHg
